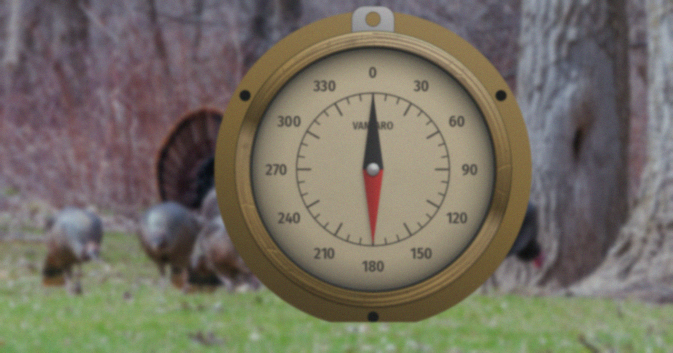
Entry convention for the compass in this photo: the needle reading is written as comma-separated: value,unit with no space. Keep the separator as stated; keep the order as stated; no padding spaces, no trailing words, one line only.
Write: 180,°
